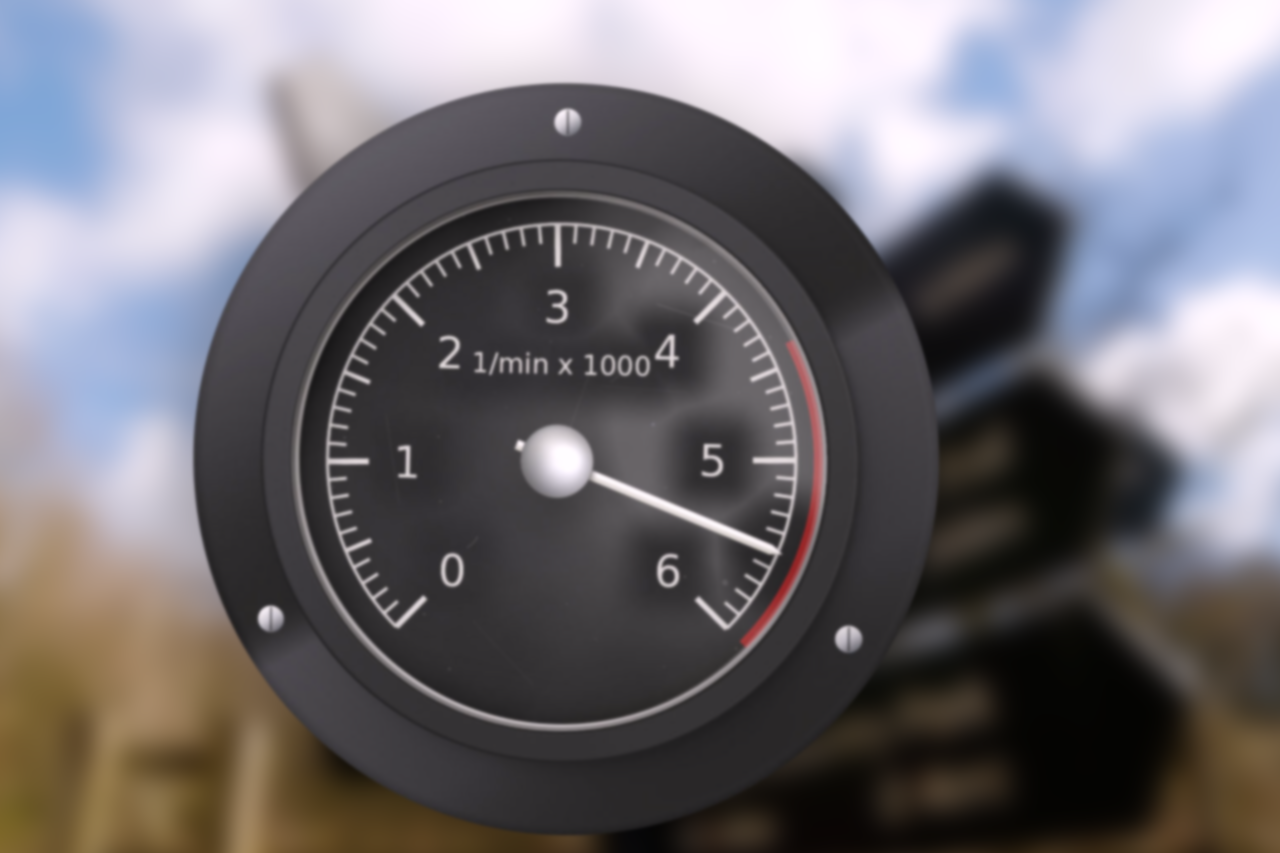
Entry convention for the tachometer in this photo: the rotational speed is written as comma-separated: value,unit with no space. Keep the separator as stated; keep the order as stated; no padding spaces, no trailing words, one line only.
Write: 5500,rpm
